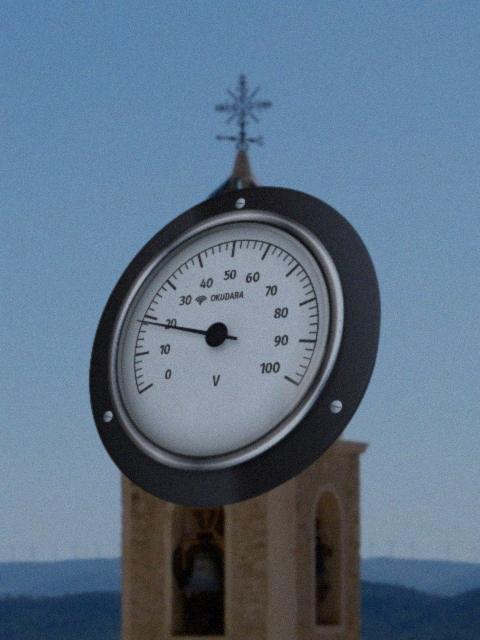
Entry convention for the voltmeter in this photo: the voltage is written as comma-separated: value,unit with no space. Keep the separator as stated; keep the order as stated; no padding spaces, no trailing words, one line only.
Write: 18,V
